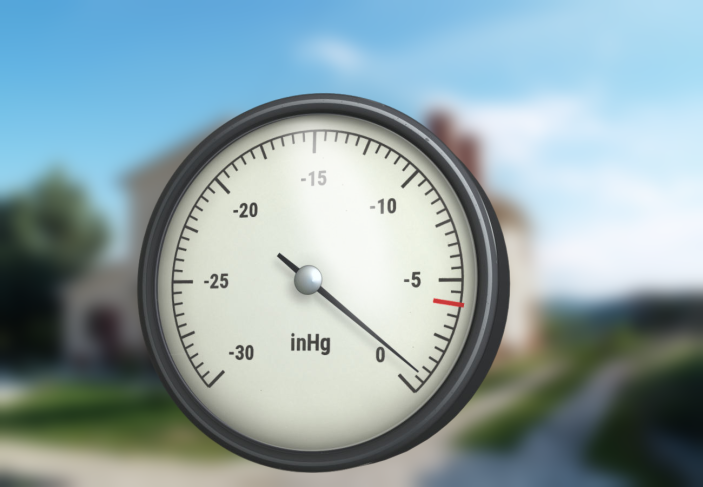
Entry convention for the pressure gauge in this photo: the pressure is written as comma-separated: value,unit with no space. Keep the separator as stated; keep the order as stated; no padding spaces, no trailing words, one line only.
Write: -0.75,inHg
